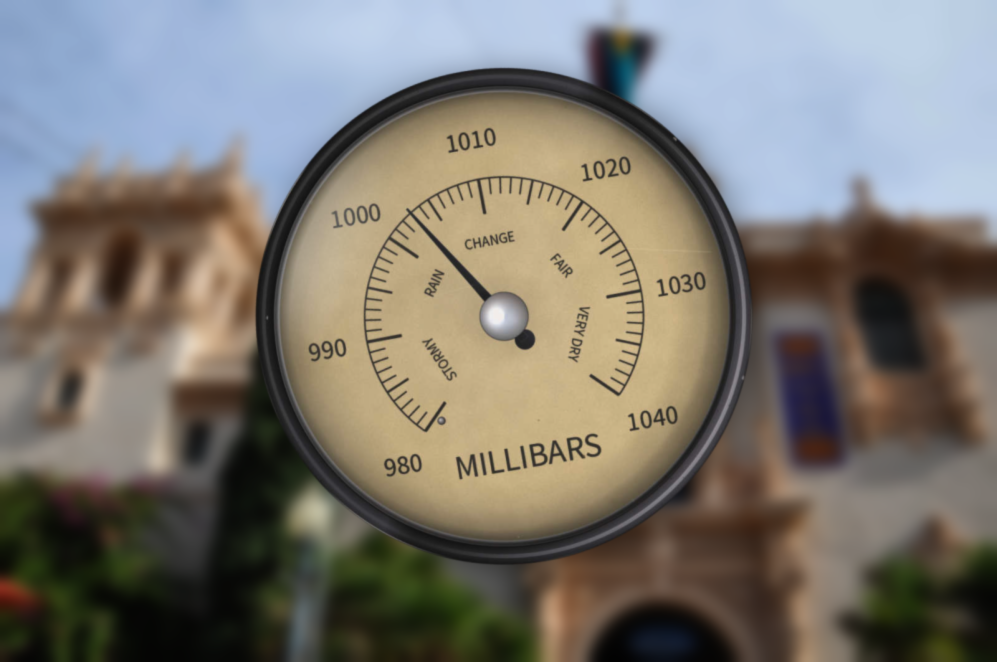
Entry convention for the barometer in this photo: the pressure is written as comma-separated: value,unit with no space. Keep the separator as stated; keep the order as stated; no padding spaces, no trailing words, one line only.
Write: 1003,mbar
